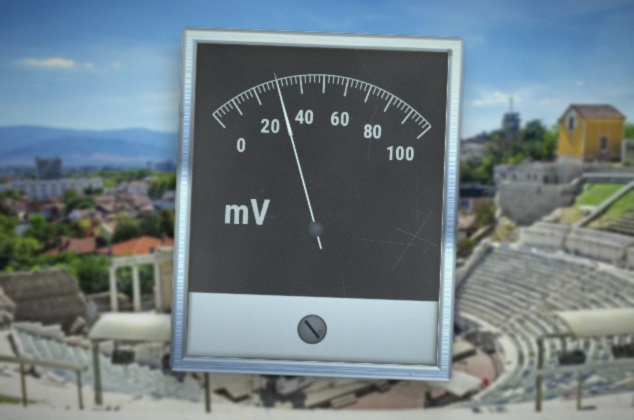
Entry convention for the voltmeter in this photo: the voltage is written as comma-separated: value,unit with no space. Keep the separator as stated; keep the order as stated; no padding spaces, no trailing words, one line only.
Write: 30,mV
